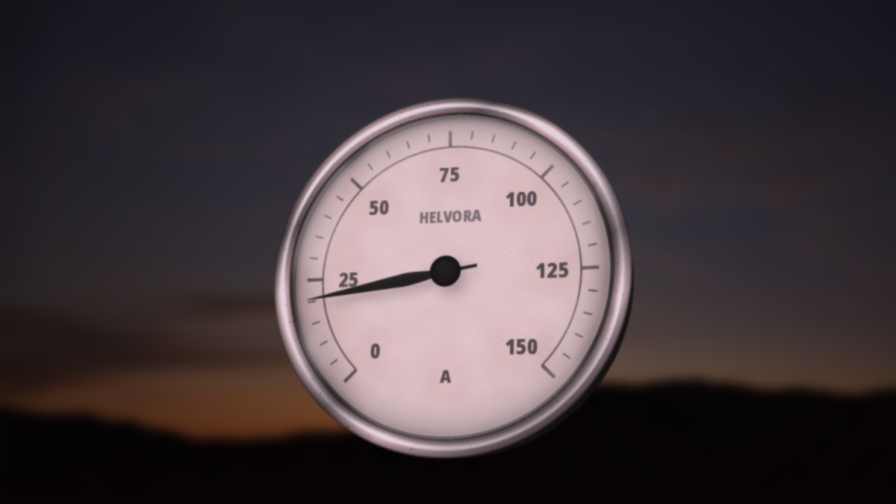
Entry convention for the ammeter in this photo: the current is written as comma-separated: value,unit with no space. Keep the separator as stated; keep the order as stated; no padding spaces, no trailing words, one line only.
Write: 20,A
